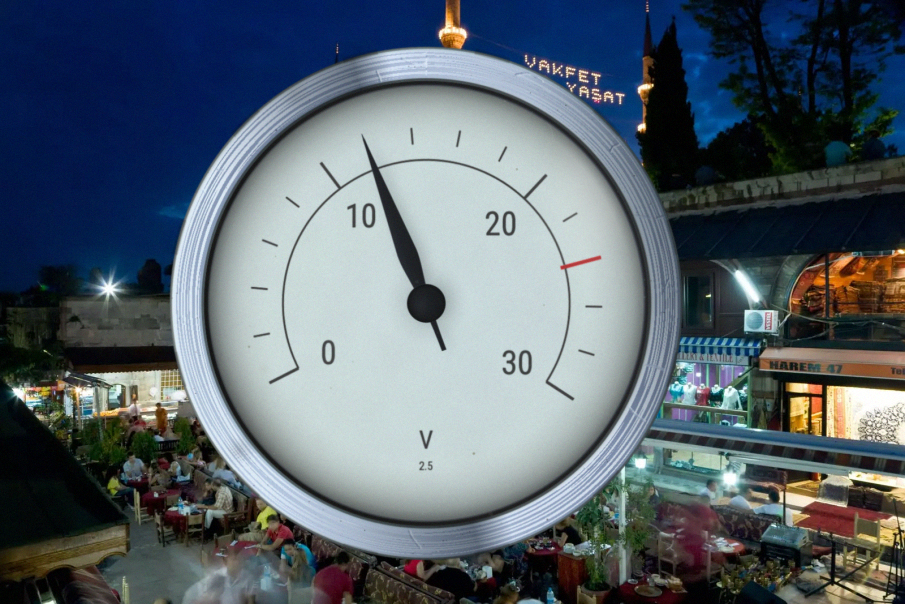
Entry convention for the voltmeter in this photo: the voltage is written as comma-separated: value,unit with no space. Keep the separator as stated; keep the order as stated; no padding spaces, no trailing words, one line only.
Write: 12,V
